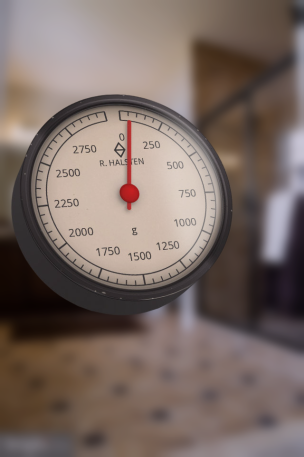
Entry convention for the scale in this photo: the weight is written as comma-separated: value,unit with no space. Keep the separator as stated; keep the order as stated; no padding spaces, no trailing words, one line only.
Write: 50,g
